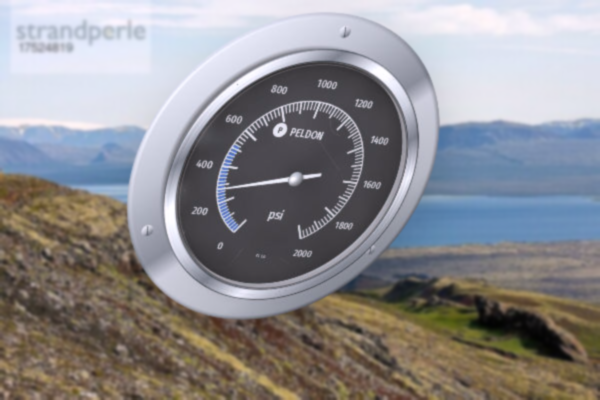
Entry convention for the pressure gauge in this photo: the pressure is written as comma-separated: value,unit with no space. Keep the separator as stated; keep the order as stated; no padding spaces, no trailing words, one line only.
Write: 300,psi
